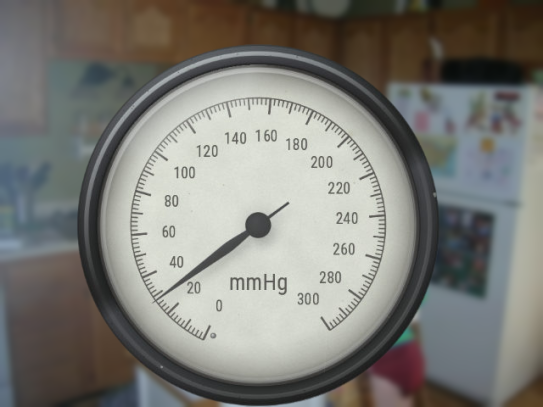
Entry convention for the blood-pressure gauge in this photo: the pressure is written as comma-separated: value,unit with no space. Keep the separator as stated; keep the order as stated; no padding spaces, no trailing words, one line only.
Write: 28,mmHg
